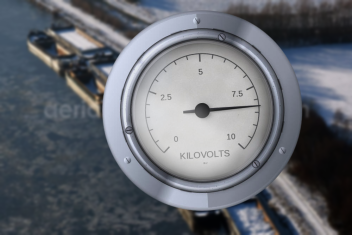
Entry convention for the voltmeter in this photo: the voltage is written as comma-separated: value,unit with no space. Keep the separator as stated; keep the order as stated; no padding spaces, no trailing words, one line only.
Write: 8.25,kV
